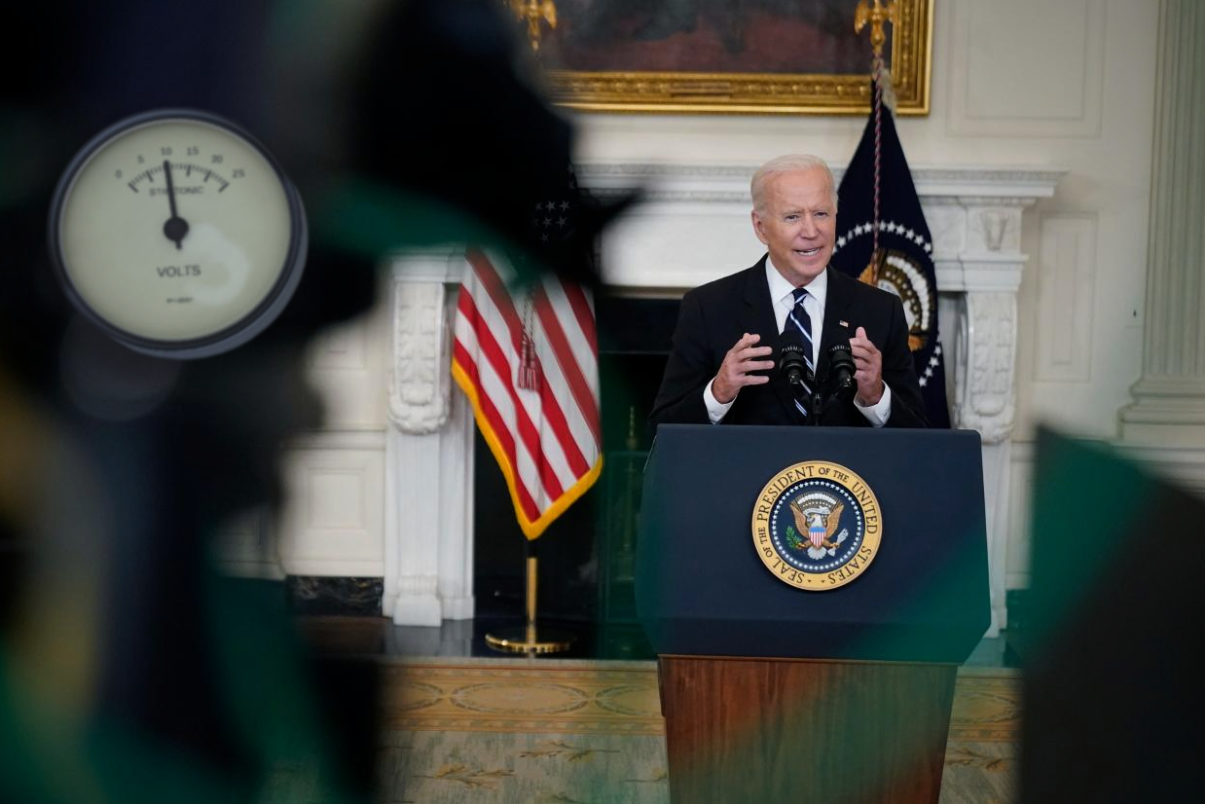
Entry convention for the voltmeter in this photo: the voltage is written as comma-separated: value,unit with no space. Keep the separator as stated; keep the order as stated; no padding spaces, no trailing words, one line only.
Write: 10,V
